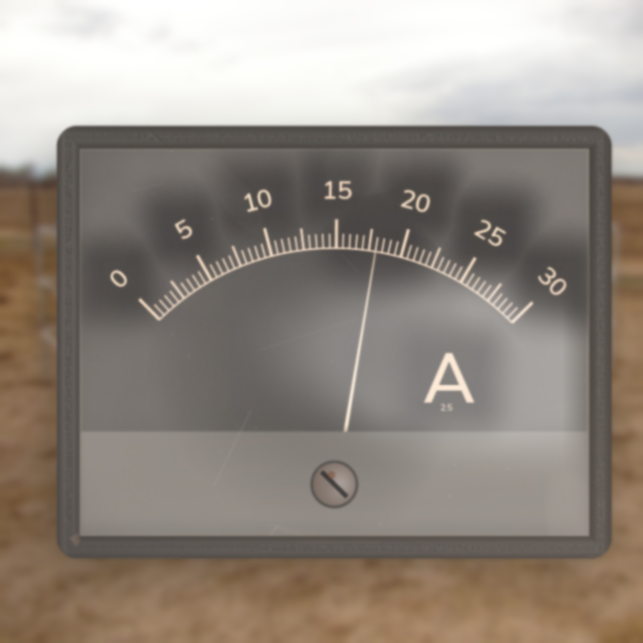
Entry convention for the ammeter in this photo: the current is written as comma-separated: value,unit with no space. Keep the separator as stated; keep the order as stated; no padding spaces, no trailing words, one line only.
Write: 18,A
